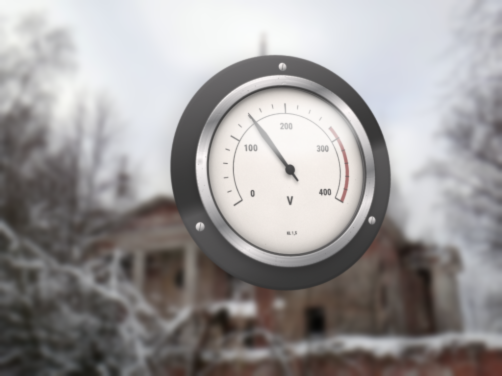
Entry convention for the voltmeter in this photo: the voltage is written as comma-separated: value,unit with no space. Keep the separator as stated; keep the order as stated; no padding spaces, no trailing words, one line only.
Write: 140,V
